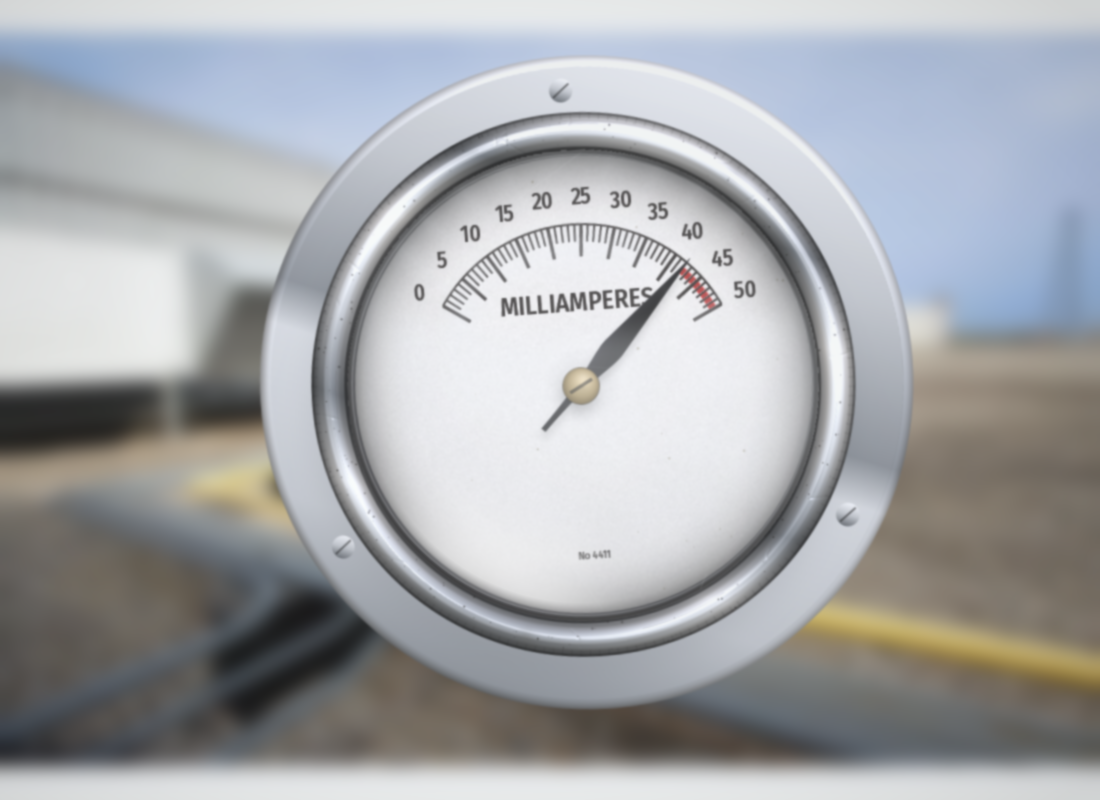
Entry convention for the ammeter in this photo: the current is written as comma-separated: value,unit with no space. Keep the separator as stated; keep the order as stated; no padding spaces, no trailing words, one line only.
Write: 42,mA
